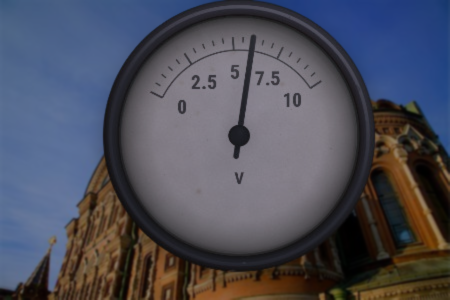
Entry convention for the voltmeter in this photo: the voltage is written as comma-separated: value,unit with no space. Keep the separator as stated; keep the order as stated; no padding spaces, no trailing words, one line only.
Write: 6,V
